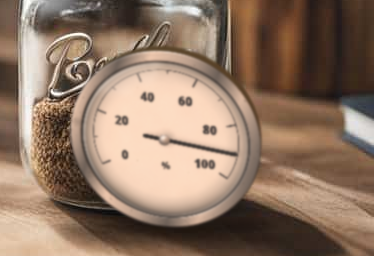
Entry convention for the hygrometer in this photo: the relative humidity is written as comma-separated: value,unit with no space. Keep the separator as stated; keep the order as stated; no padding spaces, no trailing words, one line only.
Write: 90,%
